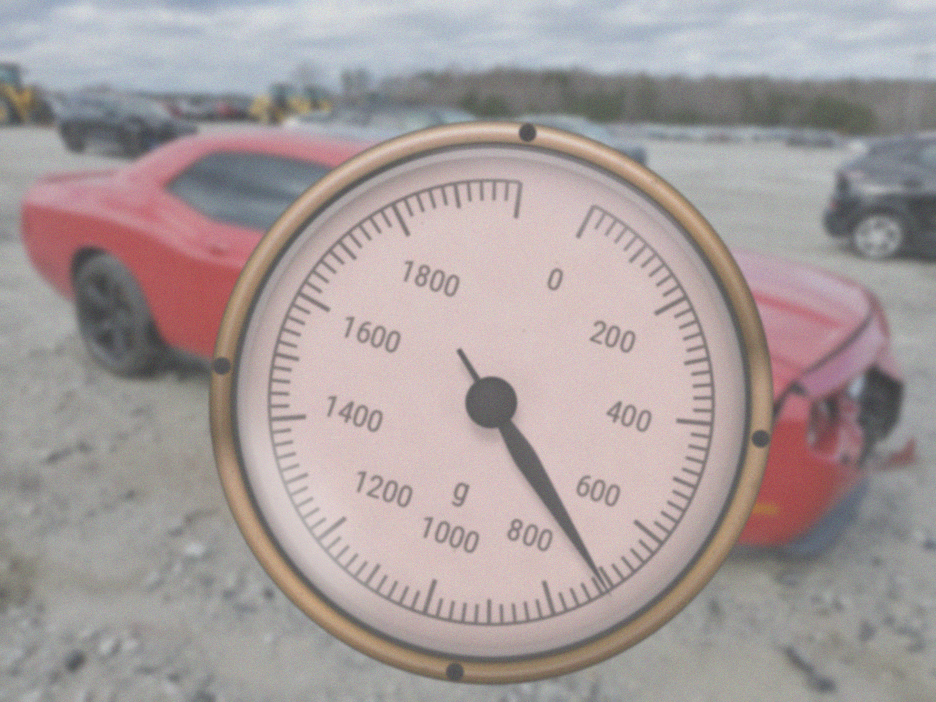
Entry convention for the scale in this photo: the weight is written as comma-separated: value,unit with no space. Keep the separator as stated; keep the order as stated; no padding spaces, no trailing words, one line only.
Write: 710,g
